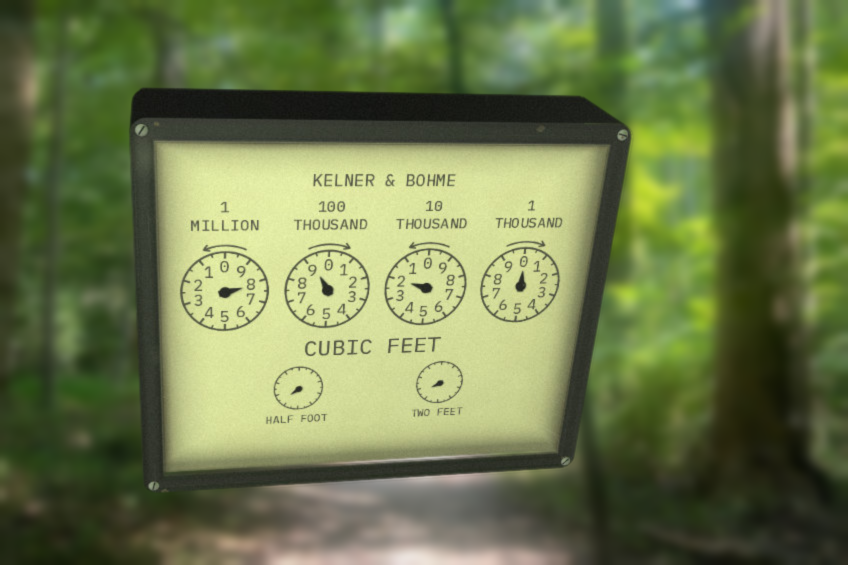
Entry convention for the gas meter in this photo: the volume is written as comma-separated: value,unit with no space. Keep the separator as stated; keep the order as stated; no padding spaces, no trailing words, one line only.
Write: 792000,ft³
